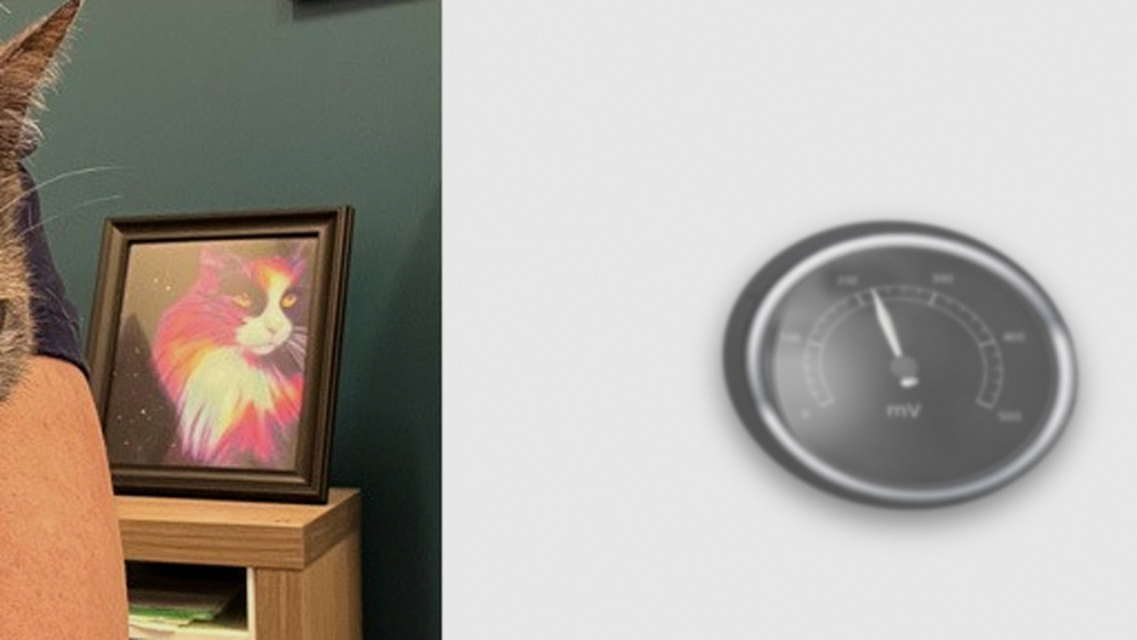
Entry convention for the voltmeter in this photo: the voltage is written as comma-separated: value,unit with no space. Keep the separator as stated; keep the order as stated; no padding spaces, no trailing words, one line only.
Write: 220,mV
